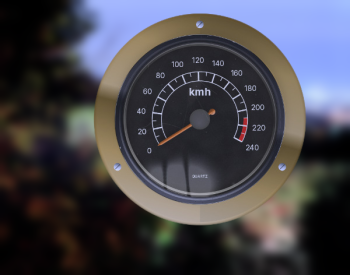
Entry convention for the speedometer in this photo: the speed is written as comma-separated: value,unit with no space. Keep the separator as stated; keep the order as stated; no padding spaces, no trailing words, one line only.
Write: 0,km/h
